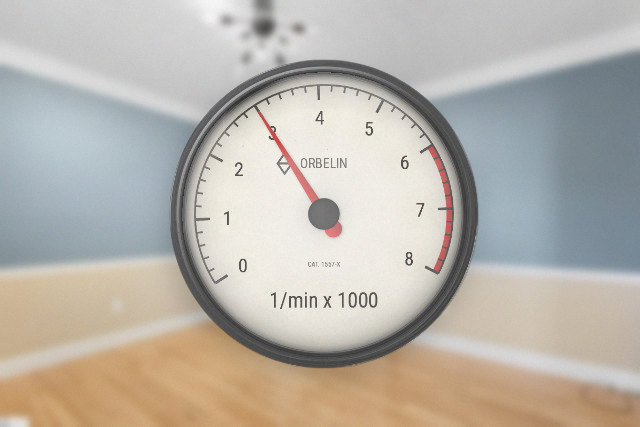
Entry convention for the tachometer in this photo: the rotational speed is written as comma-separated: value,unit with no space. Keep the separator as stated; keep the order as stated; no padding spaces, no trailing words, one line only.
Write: 3000,rpm
